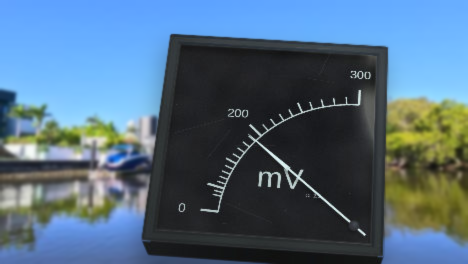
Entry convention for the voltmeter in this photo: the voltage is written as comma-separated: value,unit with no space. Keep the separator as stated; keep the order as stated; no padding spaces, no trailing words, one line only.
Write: 190,mV
